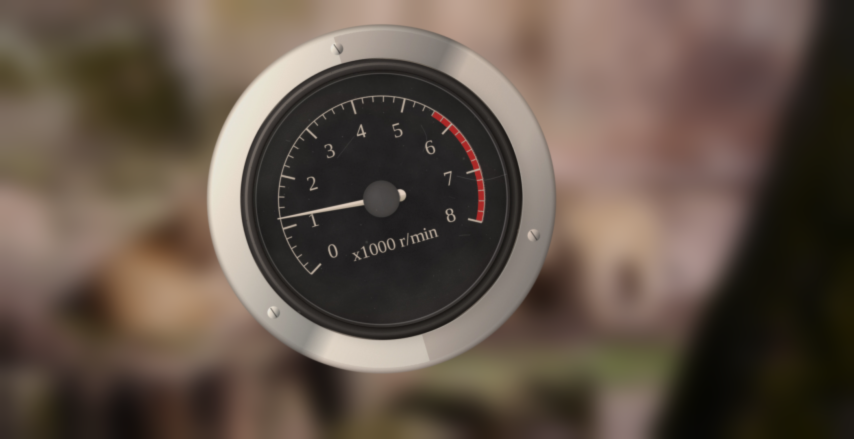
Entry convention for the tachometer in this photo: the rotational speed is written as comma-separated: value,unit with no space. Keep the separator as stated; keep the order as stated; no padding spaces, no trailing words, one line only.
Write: 1200,rpm
